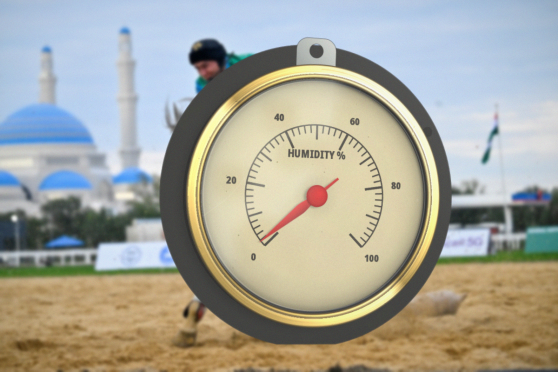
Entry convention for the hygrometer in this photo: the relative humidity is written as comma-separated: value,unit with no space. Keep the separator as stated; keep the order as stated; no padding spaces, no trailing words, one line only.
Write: 2,%
